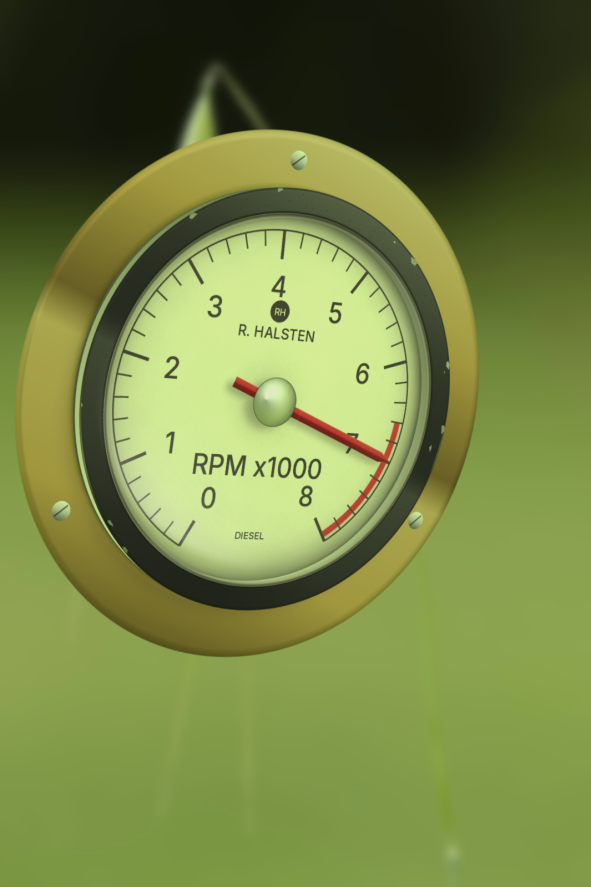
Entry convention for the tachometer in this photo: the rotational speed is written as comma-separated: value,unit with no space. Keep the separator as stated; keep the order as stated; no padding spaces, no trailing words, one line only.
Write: 7000,rpm
